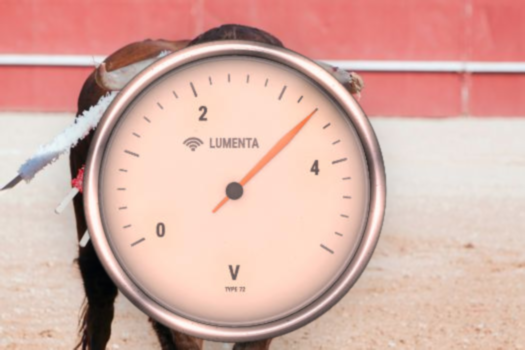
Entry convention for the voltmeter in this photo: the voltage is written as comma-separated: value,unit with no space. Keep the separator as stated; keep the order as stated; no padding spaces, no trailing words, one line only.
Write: 3.4,V
